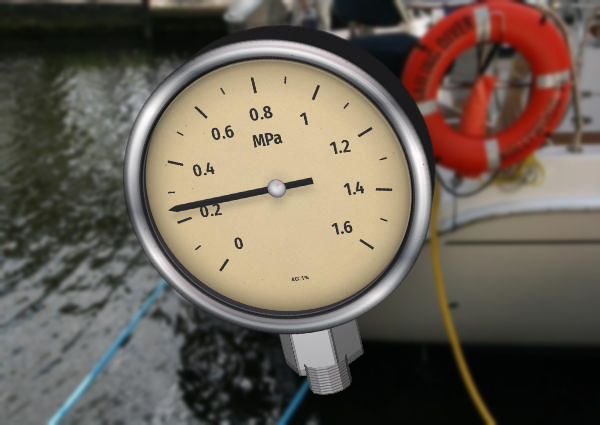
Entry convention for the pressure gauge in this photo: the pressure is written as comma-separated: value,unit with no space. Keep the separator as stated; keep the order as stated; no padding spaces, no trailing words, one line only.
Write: 0.25,MPa
